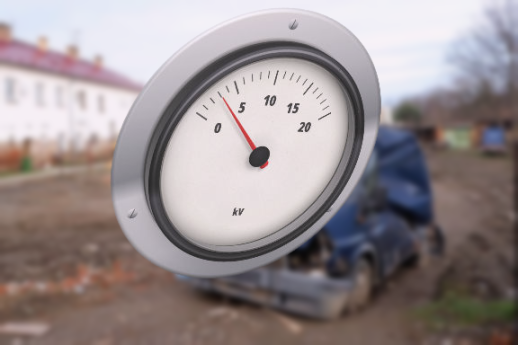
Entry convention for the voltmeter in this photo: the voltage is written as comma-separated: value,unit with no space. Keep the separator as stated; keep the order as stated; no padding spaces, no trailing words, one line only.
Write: 3,kV
